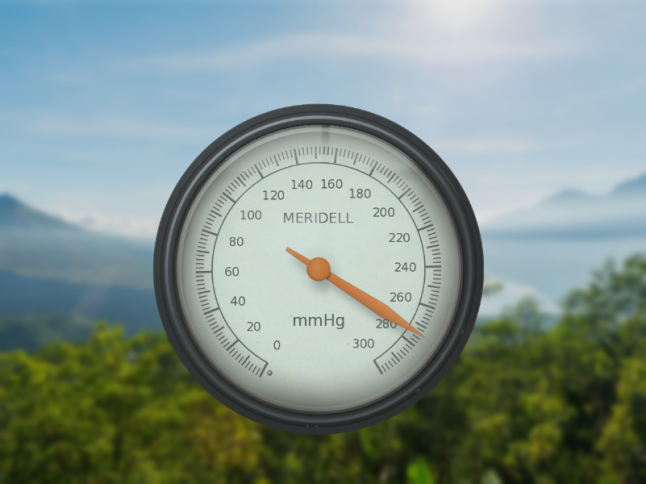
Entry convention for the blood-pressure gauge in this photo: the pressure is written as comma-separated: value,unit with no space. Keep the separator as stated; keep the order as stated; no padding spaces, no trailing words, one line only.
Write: 274,mmHg
